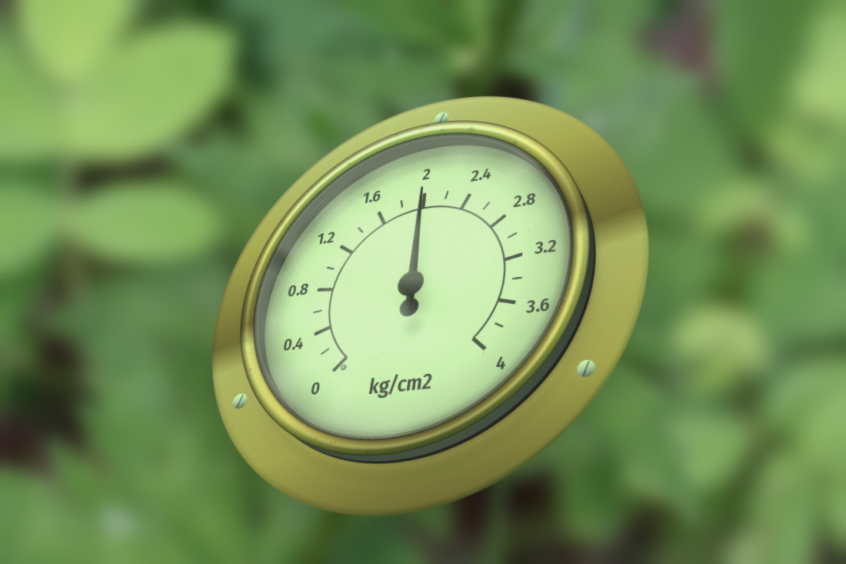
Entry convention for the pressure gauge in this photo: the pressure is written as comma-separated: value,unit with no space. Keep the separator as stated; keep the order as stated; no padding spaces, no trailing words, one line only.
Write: 2,kg/cm²
